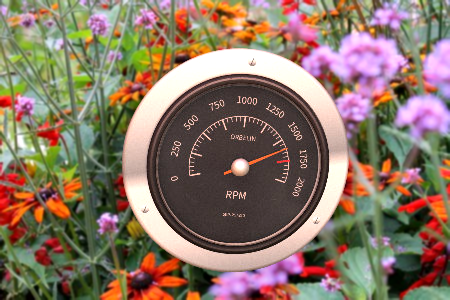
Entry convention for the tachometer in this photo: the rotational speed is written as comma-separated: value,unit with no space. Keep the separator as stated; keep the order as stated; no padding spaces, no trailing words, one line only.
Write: 1600,rpm
